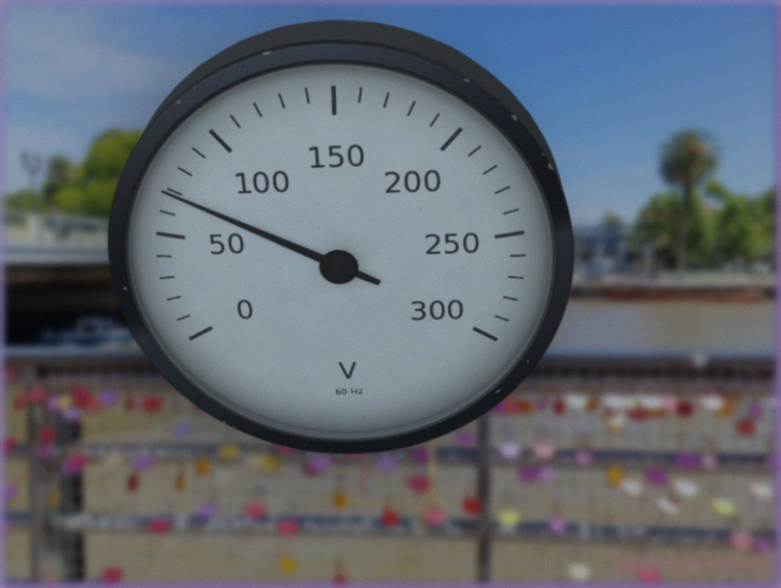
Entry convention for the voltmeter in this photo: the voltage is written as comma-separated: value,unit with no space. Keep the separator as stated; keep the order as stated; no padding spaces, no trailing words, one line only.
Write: 70,V
